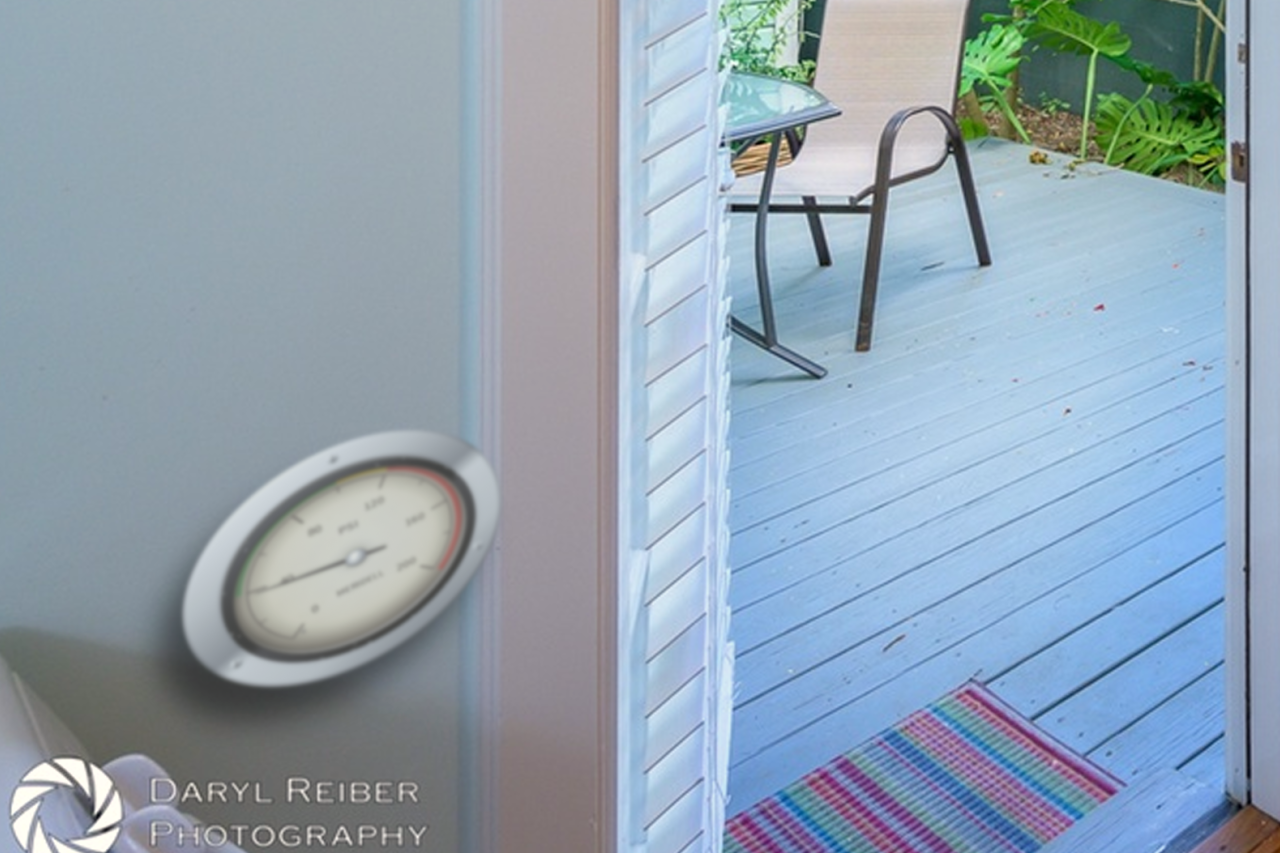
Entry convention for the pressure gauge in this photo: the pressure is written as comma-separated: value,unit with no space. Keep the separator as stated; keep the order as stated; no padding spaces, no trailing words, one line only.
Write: 40,psi
